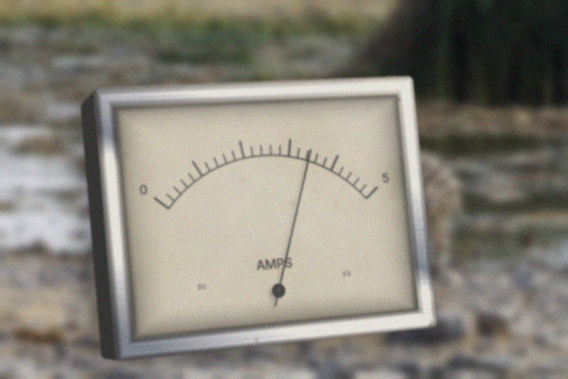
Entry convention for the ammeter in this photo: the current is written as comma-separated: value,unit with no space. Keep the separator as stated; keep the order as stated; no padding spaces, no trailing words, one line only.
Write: 3.4,A
